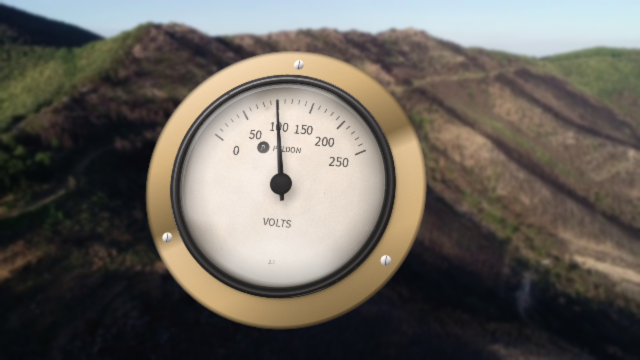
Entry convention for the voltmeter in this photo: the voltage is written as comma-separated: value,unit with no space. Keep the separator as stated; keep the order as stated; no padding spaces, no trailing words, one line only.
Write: 100,V
